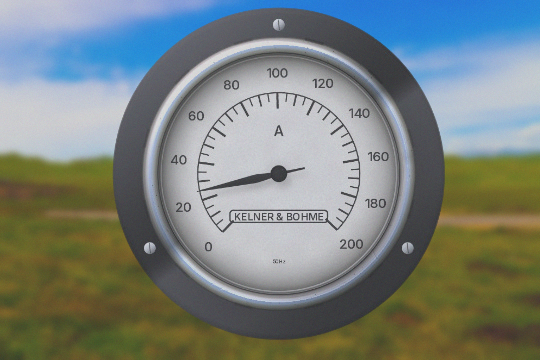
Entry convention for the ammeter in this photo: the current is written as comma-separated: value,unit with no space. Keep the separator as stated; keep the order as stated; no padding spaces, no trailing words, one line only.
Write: 25,A
